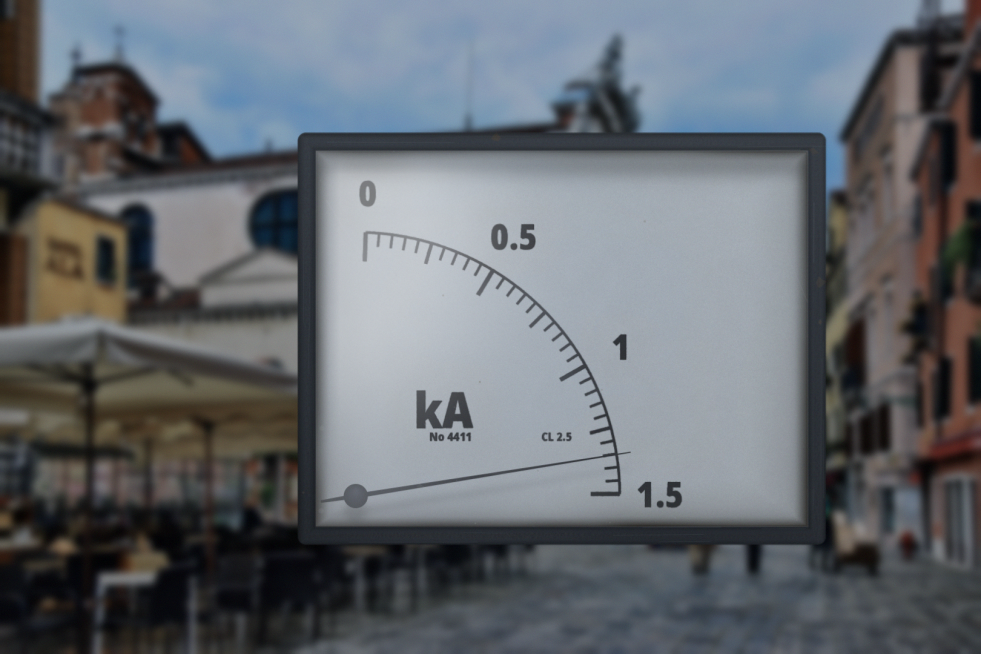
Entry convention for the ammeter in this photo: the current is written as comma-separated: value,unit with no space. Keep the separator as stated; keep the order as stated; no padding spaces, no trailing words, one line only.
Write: 1.35,kA
